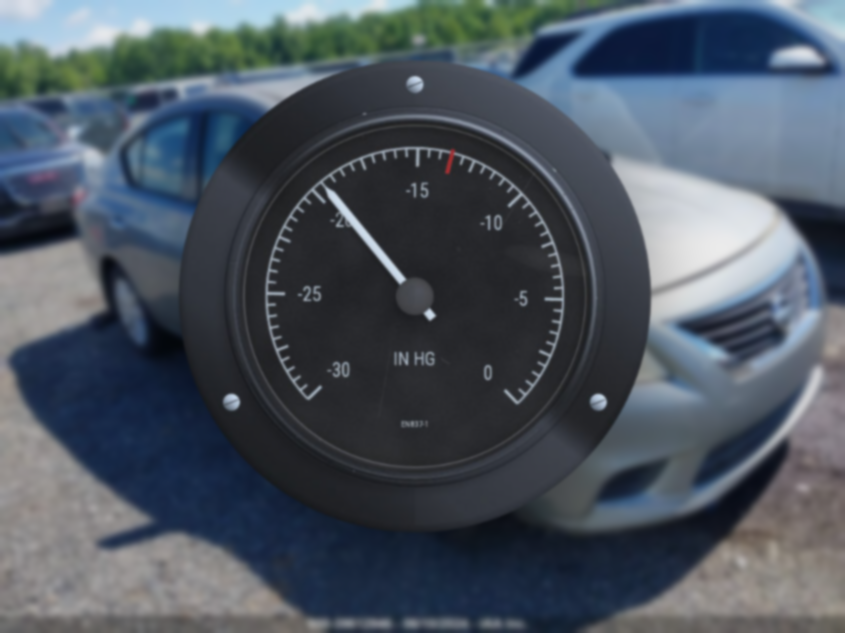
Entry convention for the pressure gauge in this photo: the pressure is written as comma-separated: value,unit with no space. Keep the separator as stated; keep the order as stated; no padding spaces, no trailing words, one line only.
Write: -19.5,inHg
